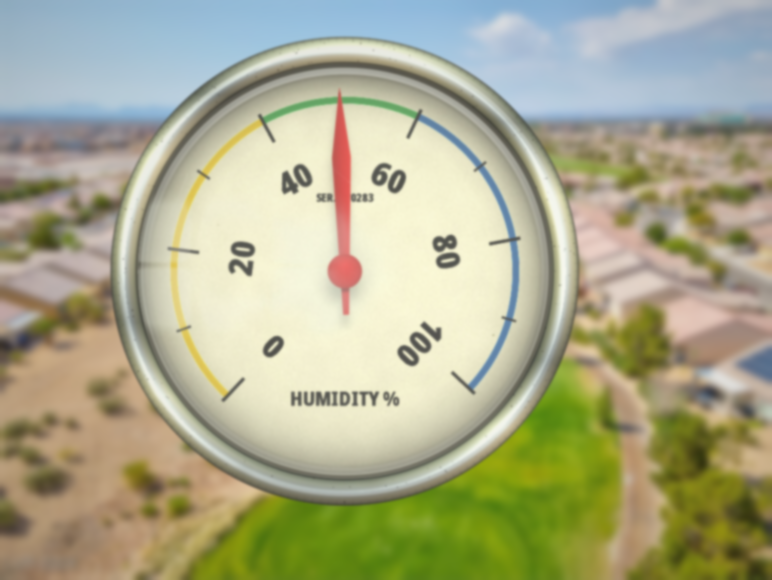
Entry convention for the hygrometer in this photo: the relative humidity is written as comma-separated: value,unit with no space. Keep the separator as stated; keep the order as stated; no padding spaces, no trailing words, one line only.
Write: 50,%
